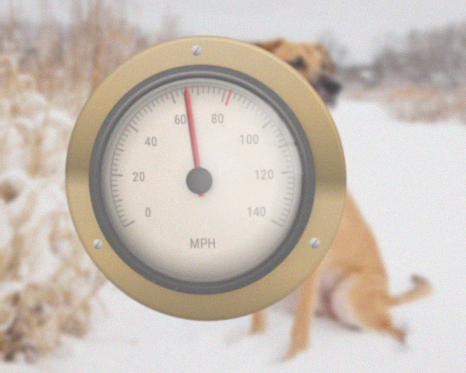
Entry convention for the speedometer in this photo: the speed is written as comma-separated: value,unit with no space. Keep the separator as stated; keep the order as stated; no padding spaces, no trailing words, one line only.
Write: 66,mph
